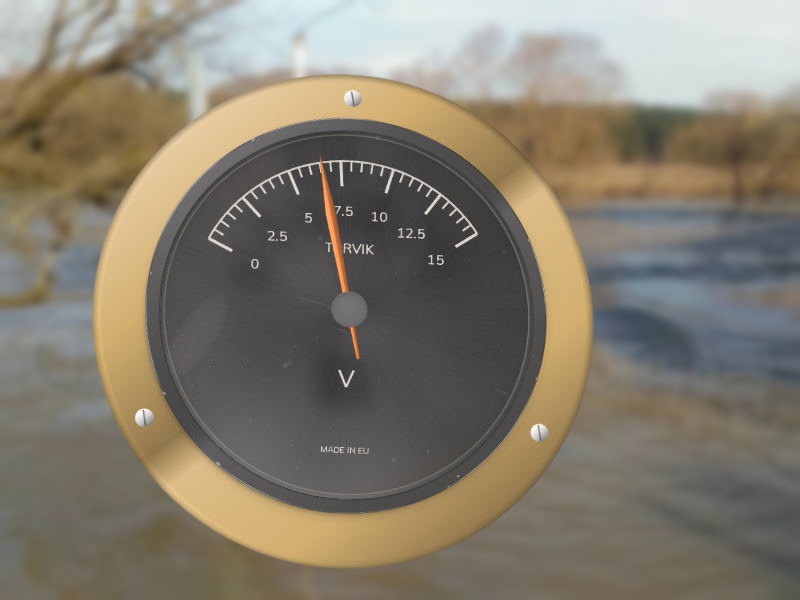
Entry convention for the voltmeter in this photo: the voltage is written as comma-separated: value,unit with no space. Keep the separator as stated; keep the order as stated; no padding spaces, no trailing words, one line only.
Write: 6.5,V
